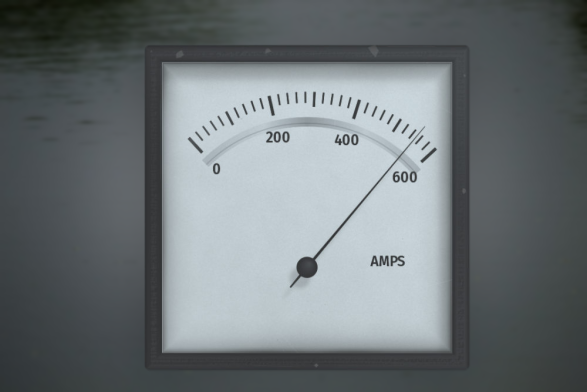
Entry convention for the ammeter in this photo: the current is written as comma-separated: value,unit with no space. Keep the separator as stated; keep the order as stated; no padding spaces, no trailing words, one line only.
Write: 550,A
